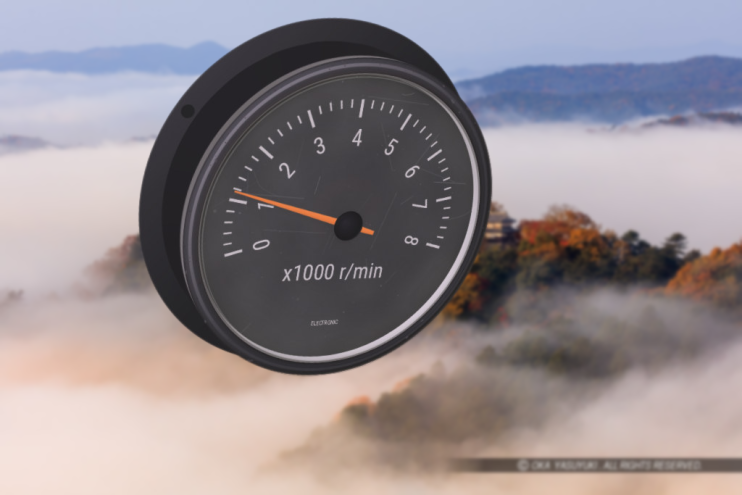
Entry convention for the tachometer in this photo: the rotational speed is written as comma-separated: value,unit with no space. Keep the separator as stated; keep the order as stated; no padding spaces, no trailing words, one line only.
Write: 1200,rpm
